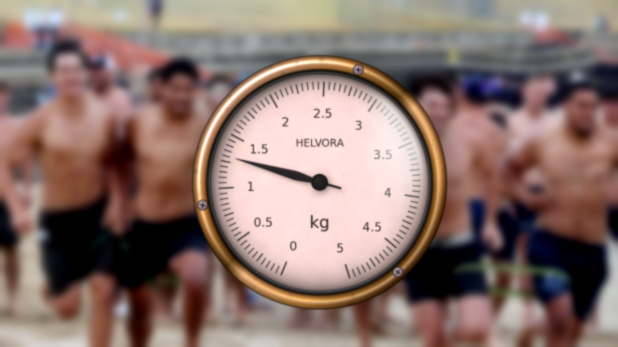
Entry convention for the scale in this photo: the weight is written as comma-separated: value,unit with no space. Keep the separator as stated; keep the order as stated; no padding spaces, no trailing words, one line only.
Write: 1.3,kg
